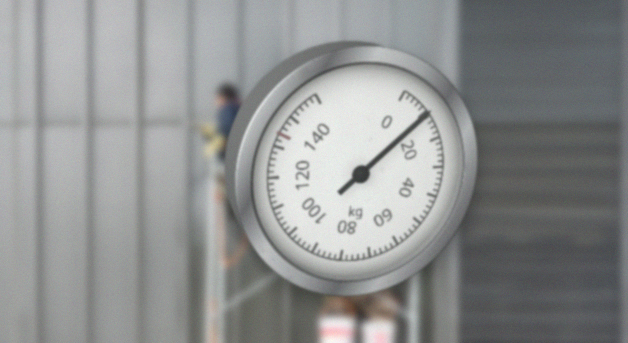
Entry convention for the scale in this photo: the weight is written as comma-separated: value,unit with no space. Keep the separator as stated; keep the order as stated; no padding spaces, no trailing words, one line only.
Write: 10,kg
